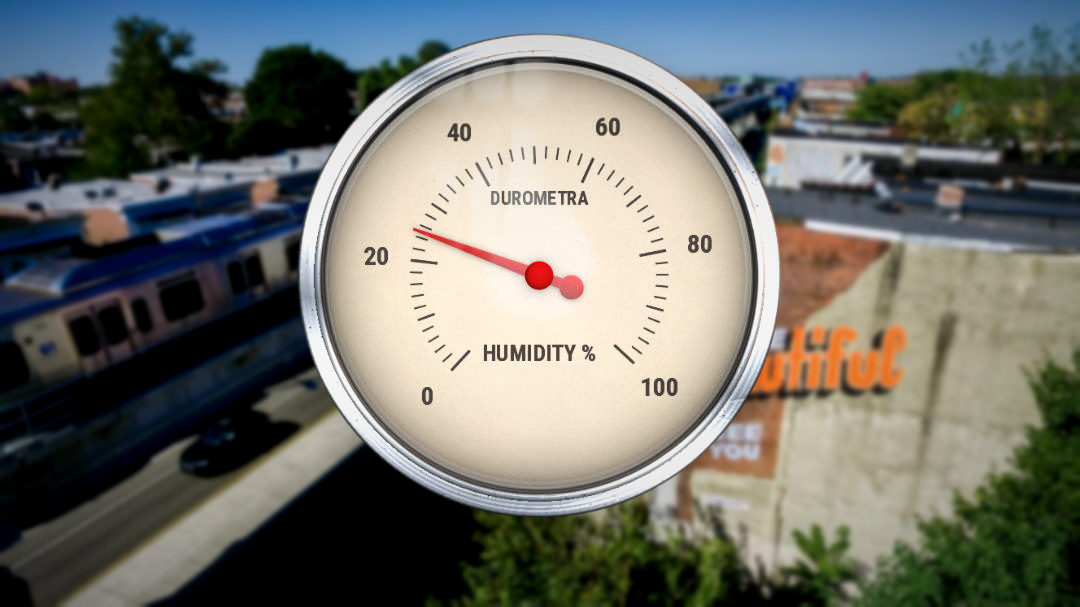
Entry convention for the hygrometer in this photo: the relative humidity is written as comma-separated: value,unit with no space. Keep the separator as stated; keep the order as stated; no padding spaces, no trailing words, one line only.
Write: 25,%
